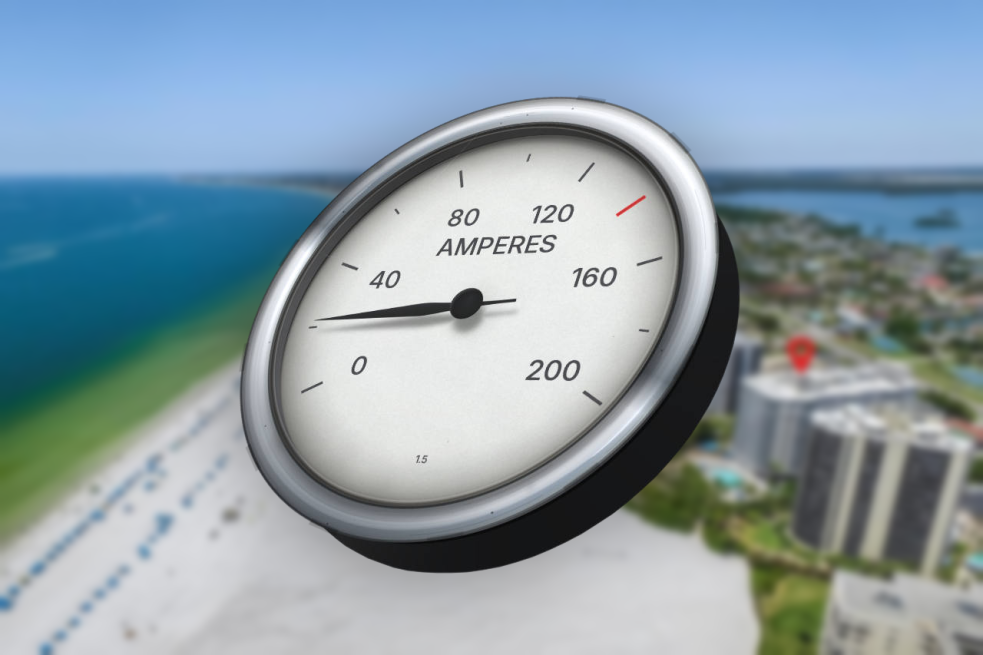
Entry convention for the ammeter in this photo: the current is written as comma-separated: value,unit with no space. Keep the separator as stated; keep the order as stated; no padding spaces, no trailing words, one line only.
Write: 20,A
